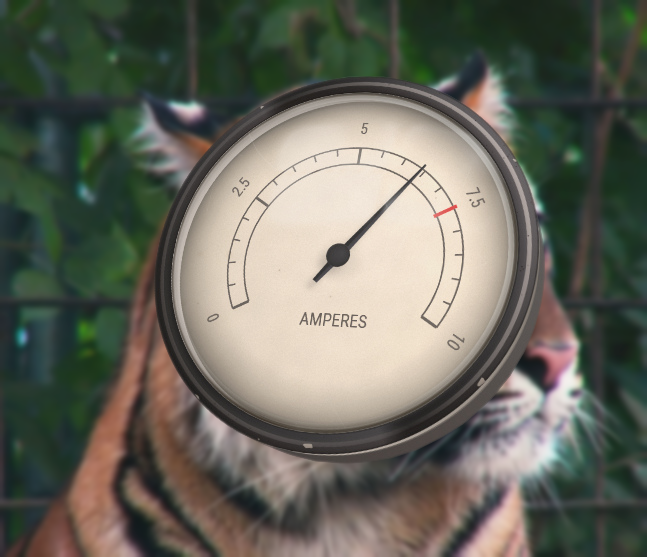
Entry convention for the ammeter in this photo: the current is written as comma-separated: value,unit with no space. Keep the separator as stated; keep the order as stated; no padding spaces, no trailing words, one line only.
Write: 6.5,A
